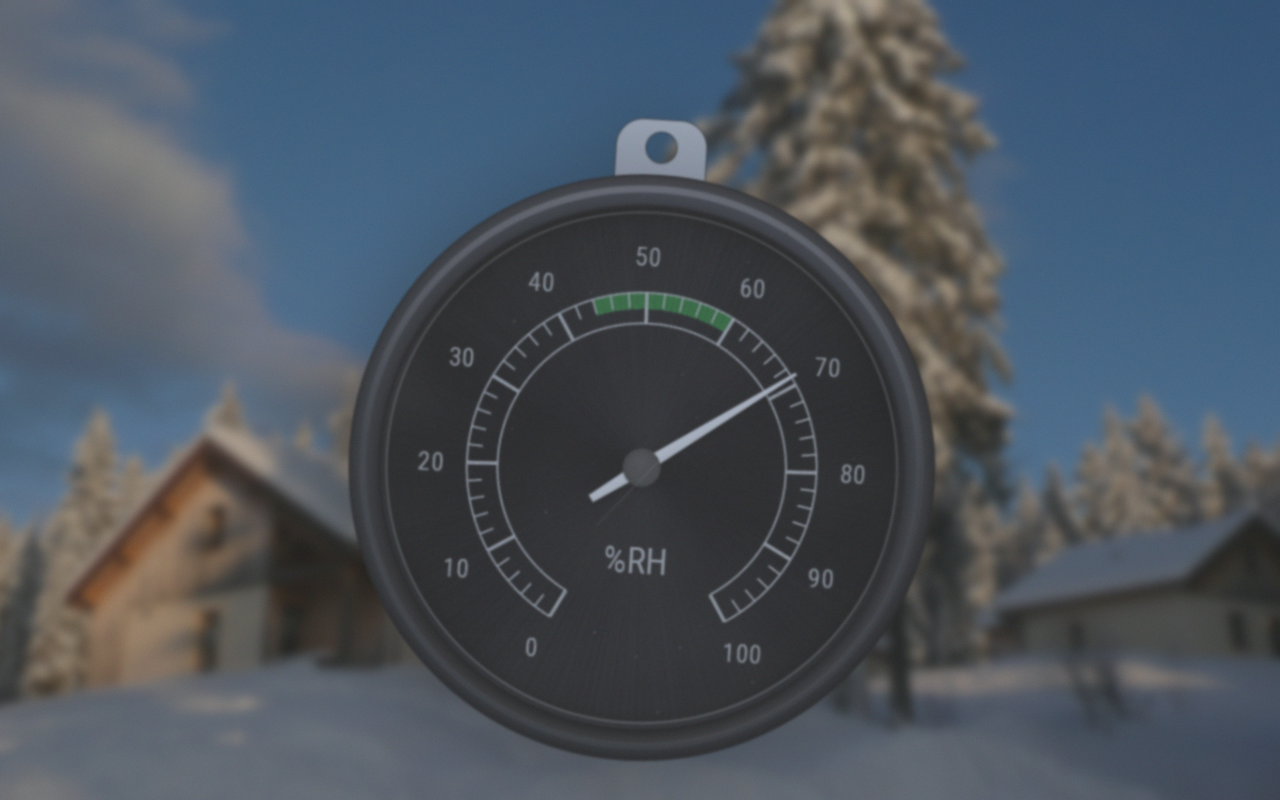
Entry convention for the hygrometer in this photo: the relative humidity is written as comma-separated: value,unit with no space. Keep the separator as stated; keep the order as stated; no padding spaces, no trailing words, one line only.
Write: 69,%
